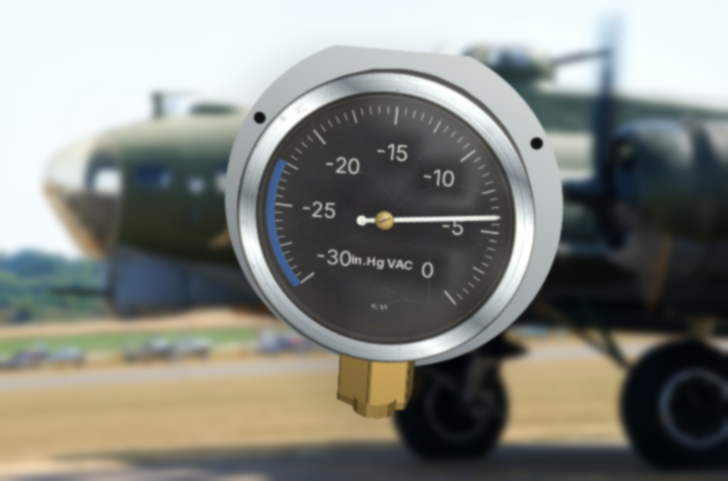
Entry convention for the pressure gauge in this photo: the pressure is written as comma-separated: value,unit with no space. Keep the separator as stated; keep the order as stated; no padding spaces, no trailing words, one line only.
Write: -6,inHg
